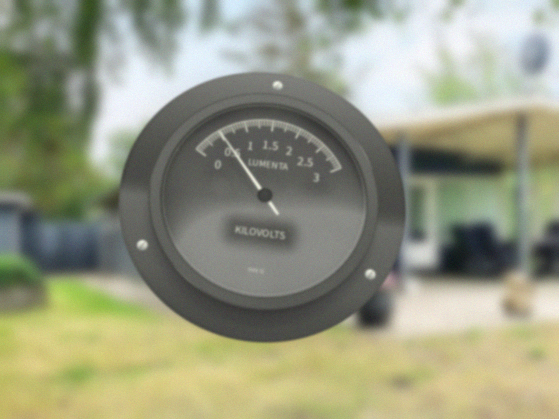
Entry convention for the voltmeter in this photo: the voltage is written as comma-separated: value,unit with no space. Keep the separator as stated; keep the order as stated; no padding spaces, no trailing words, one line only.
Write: 0.5,kV
